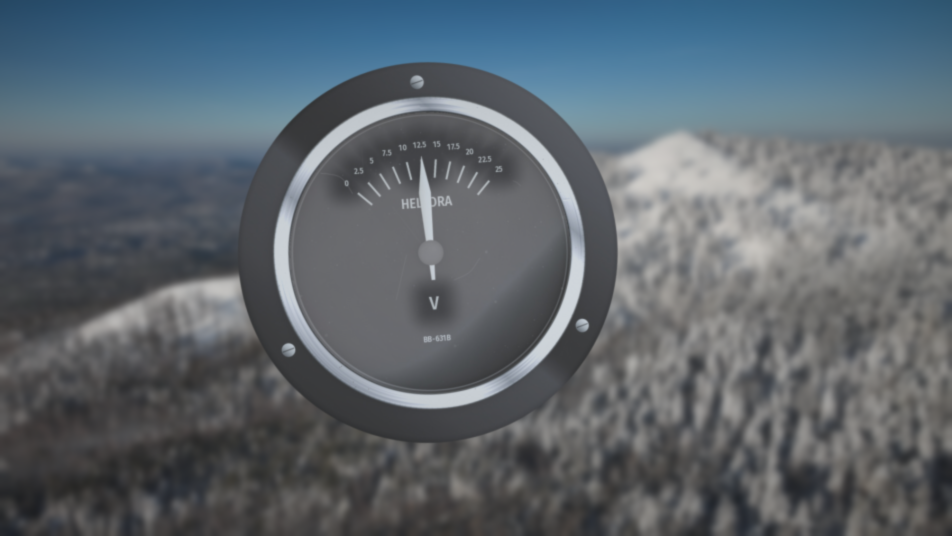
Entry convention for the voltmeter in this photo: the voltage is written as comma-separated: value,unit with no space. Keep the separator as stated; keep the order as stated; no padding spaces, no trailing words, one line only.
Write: 12.5,V
